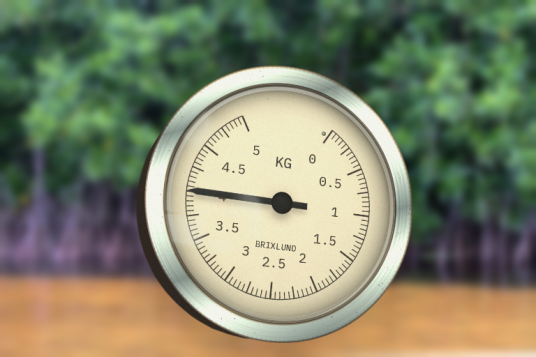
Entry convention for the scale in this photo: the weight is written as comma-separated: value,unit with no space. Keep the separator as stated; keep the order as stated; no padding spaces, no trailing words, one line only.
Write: 4,kg
